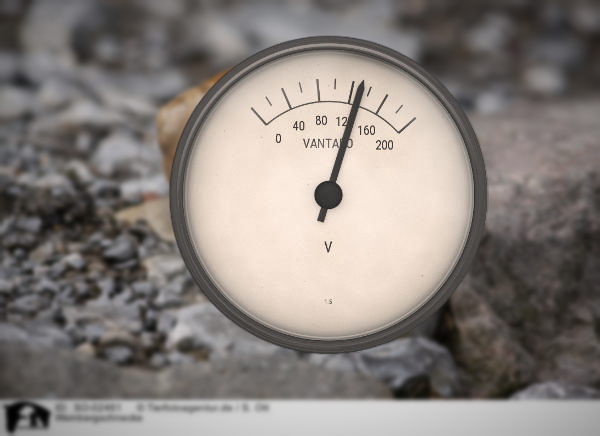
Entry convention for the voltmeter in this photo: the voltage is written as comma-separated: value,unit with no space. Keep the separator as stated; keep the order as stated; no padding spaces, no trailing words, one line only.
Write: 130,V
